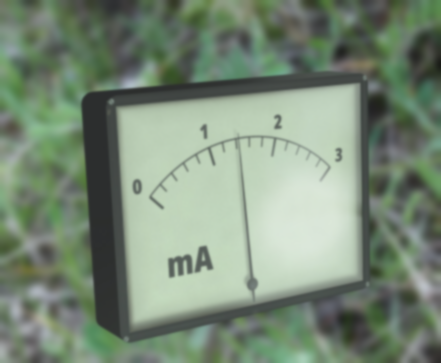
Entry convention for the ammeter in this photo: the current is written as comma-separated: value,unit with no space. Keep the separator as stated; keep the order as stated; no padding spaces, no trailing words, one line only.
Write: 1.4,mA
